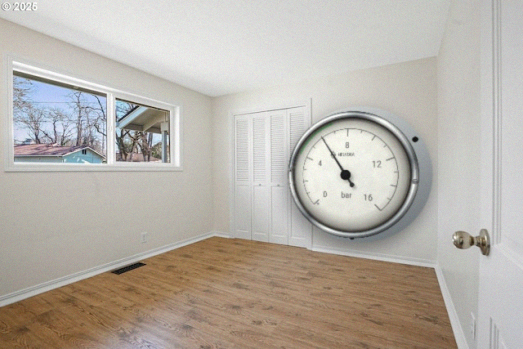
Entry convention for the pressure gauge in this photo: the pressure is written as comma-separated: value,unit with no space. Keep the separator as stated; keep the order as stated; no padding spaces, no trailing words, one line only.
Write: 6,bar
